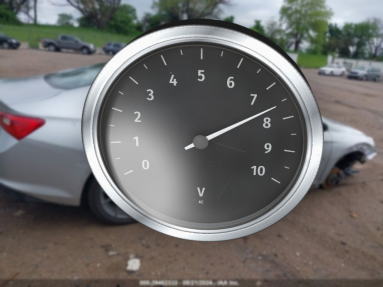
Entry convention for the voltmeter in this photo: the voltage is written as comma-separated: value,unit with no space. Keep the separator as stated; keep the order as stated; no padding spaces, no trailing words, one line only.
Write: 7.5,V
